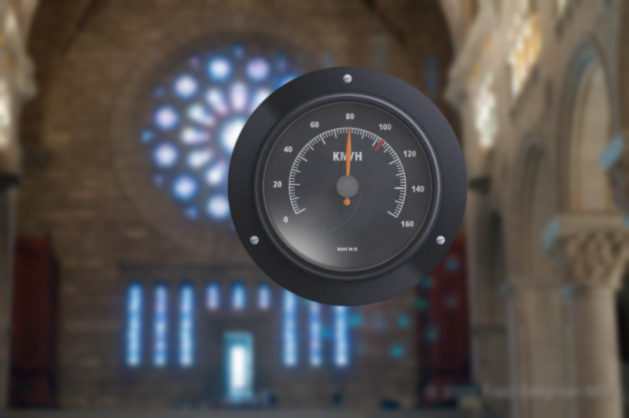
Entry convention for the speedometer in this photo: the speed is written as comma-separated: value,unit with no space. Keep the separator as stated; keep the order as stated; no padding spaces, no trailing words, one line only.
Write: 80,km/h
